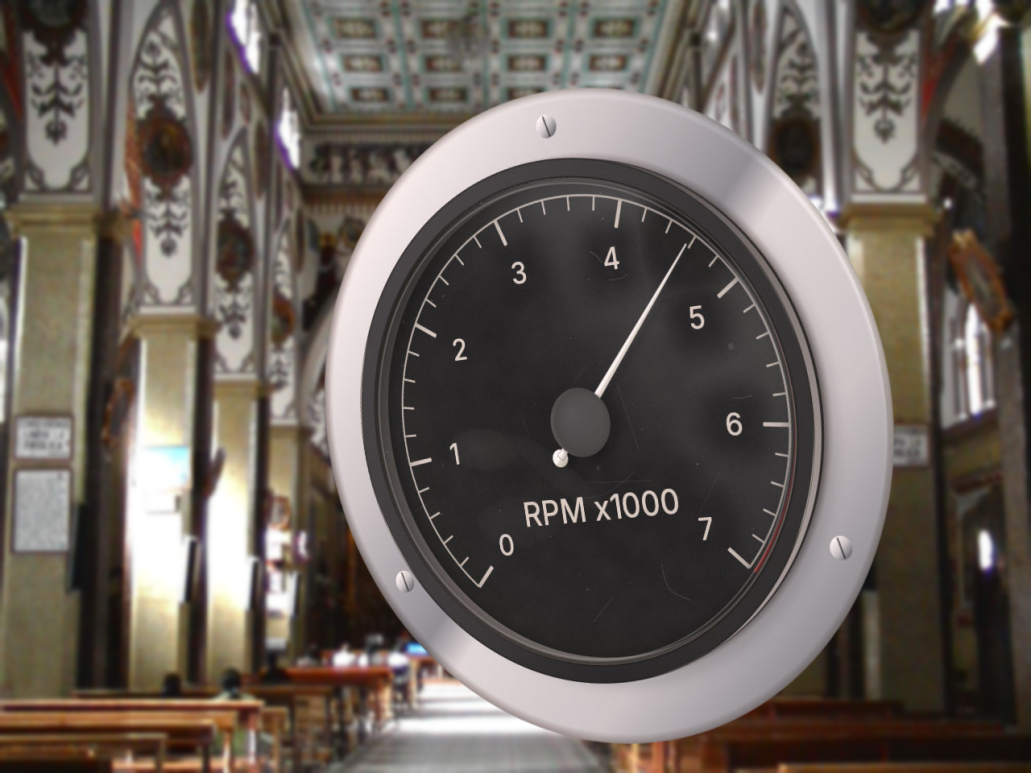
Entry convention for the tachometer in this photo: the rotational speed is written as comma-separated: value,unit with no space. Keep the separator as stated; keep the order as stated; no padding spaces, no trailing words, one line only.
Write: 4600,rpm
